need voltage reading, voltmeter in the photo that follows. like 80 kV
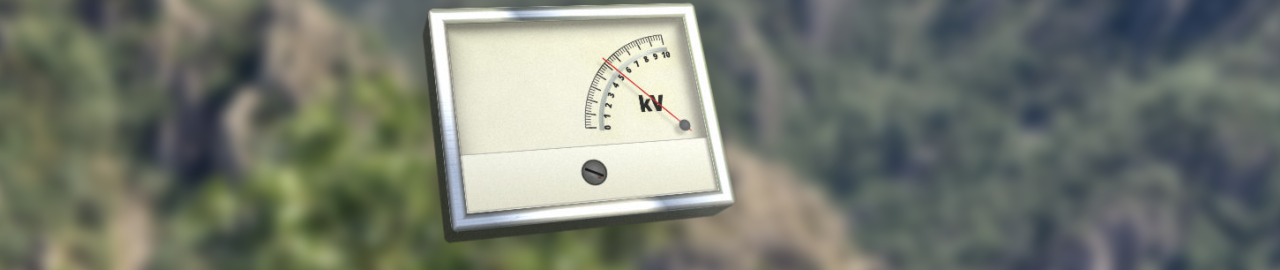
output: 5 kV
